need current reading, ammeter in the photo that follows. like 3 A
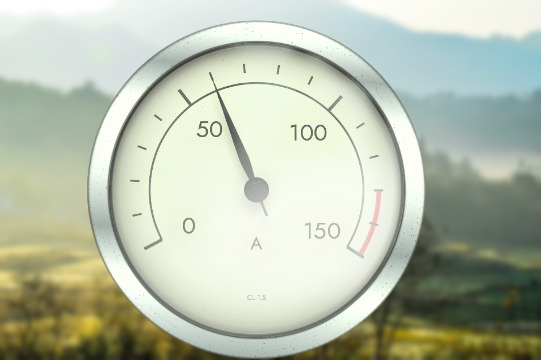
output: 60 A
